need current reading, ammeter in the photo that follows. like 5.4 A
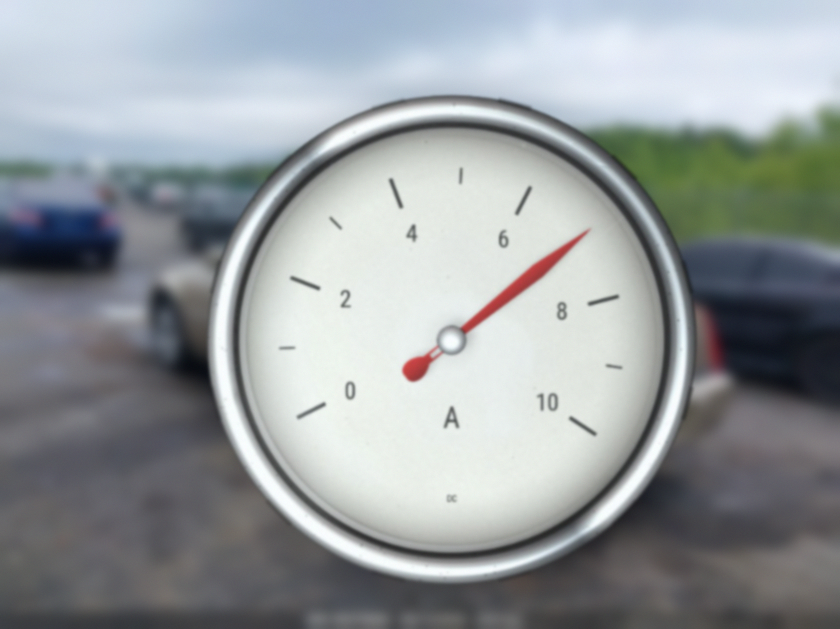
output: 7 A
